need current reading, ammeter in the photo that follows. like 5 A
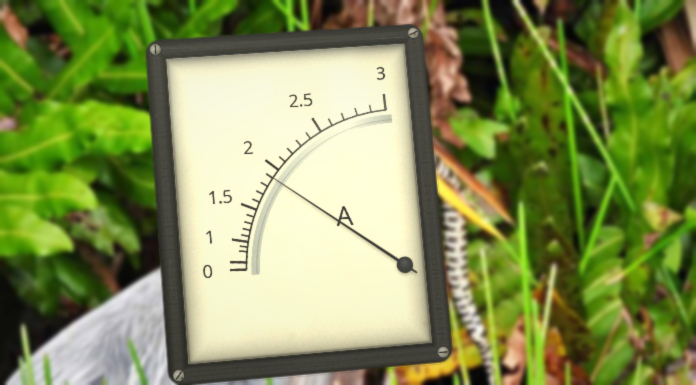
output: 1.9 A
